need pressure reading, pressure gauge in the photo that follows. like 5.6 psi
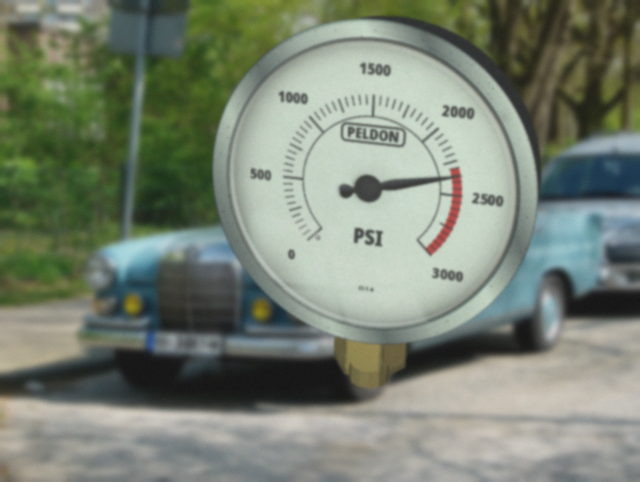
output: 2350 psi
